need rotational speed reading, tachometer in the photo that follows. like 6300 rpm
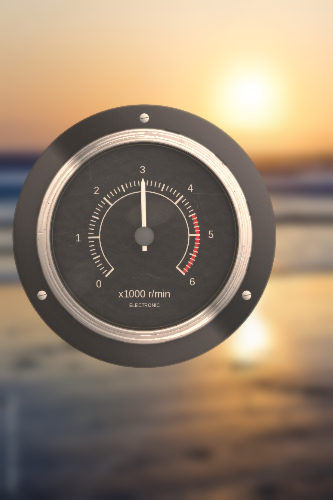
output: 3000 rpm
